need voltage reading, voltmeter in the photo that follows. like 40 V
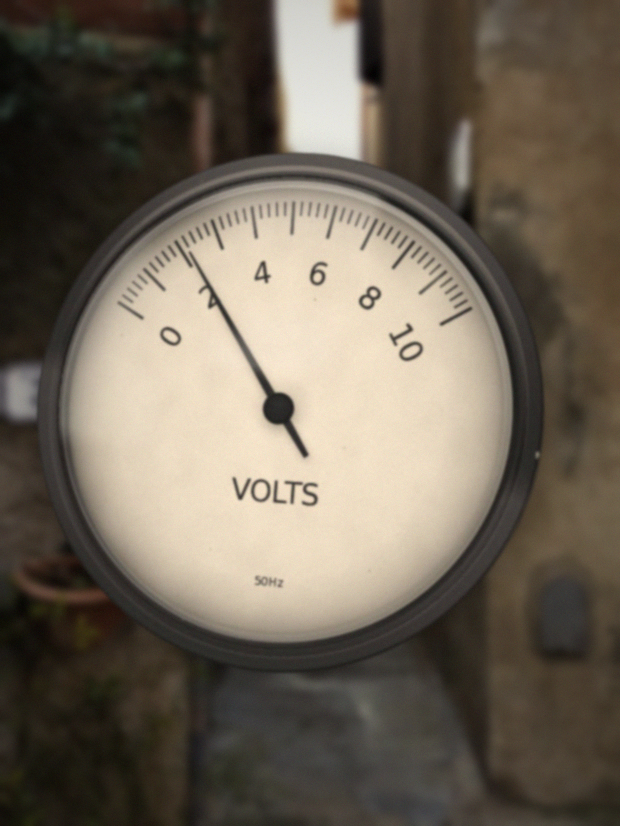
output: 2.2 V
